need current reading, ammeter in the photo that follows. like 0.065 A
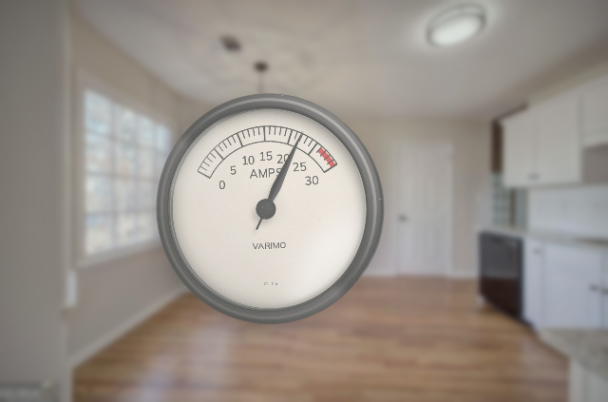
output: 22 A
